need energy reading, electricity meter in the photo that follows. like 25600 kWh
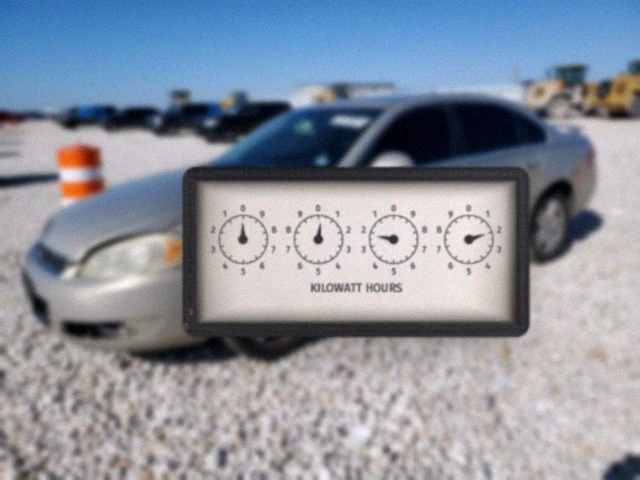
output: 22 kWh
